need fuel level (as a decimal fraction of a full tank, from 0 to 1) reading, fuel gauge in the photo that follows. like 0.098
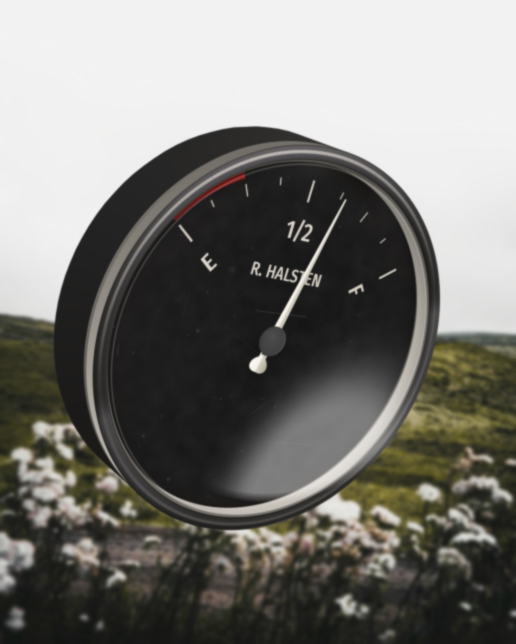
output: 0.625
